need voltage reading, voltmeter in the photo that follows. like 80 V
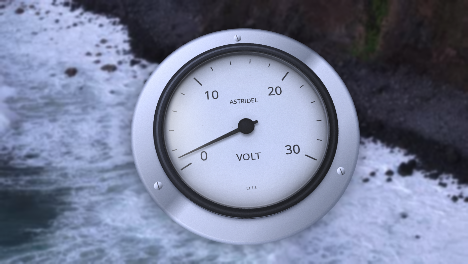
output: 1 V
